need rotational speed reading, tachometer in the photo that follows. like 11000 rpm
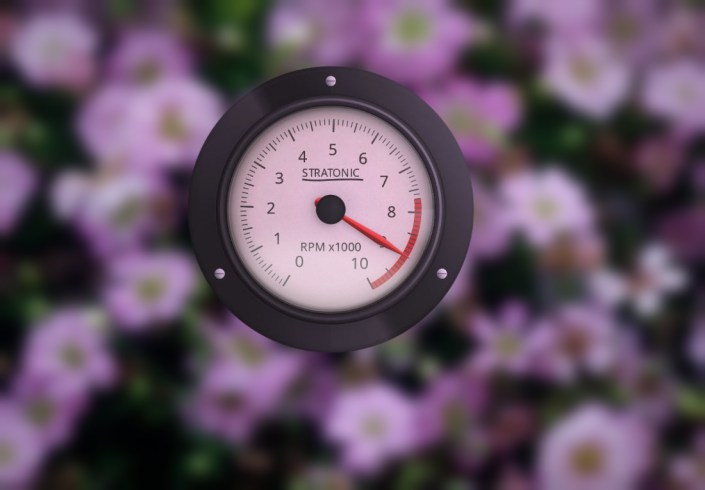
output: 9000 rpm
